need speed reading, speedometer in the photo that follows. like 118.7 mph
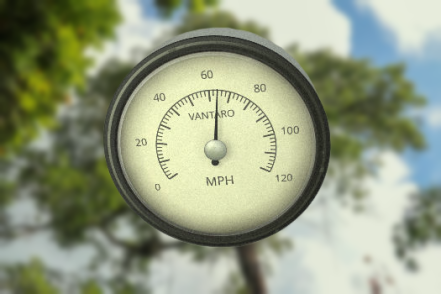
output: 64 mph
